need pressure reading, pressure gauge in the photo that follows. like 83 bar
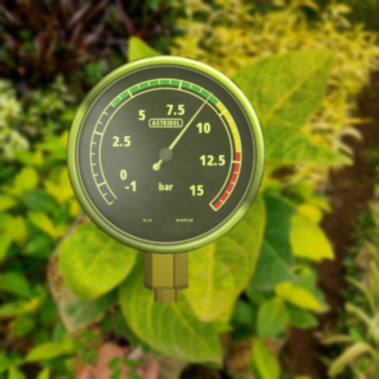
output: 9 bar
